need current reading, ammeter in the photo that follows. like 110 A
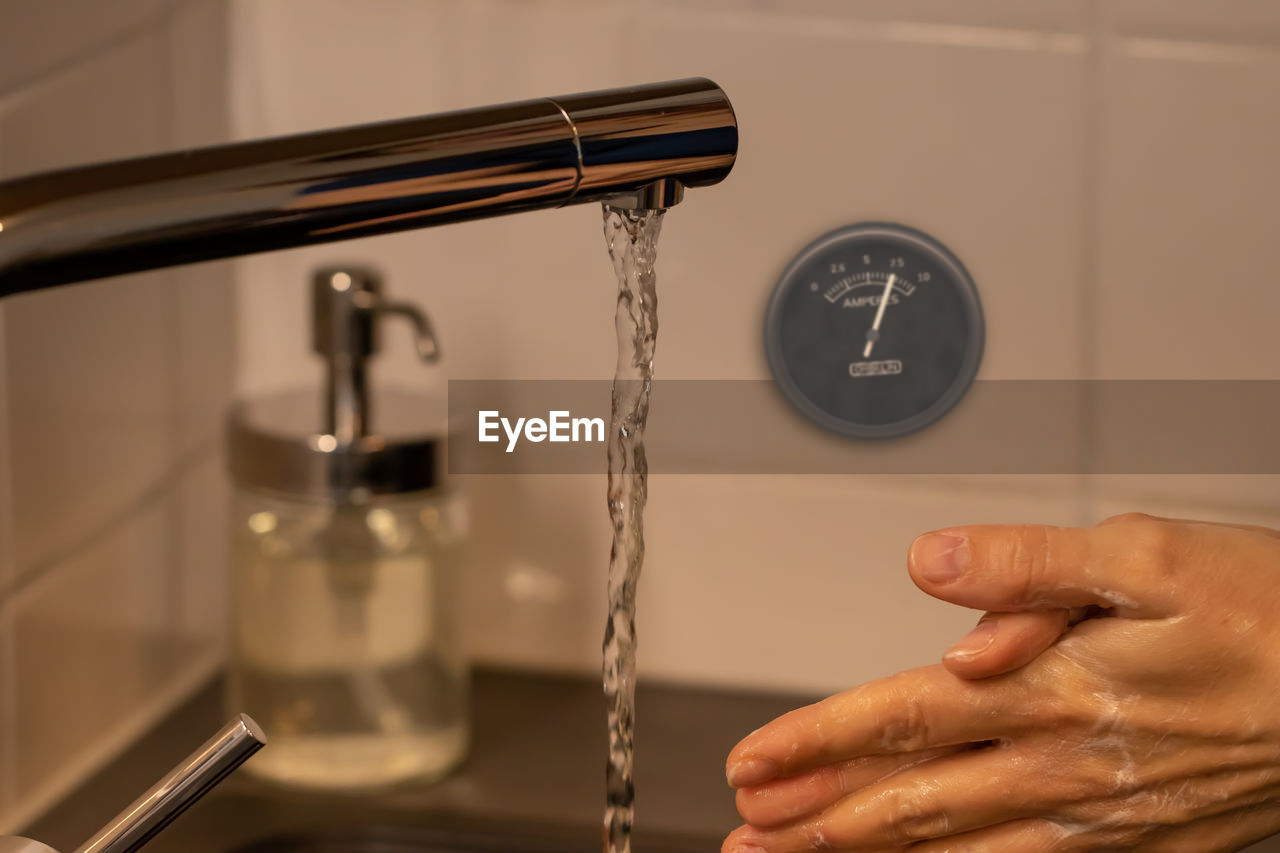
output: 7.5 A
